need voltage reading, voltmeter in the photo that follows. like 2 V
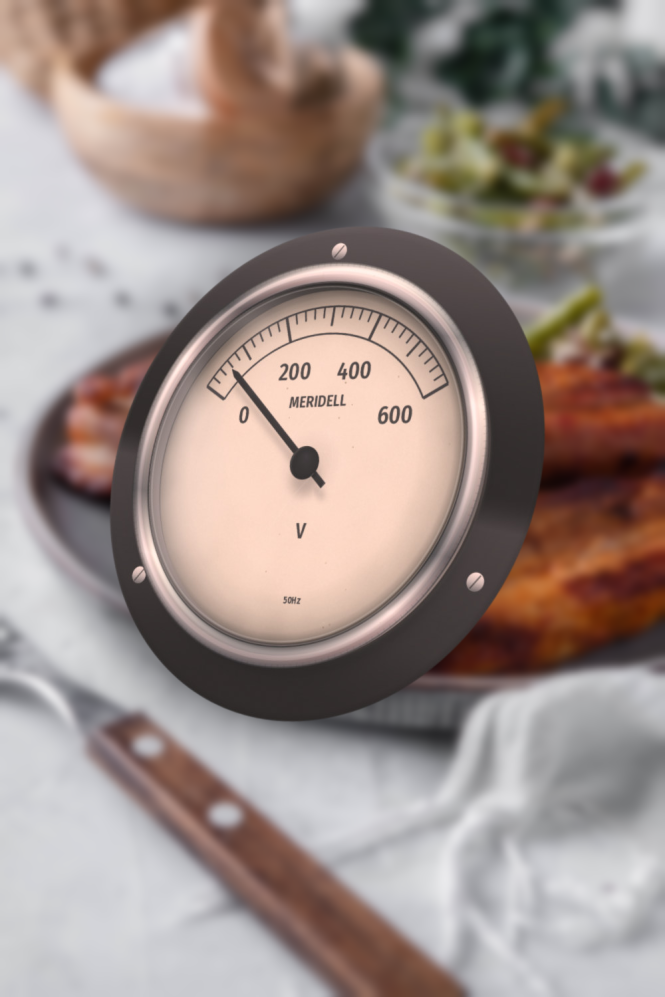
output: 60 V
